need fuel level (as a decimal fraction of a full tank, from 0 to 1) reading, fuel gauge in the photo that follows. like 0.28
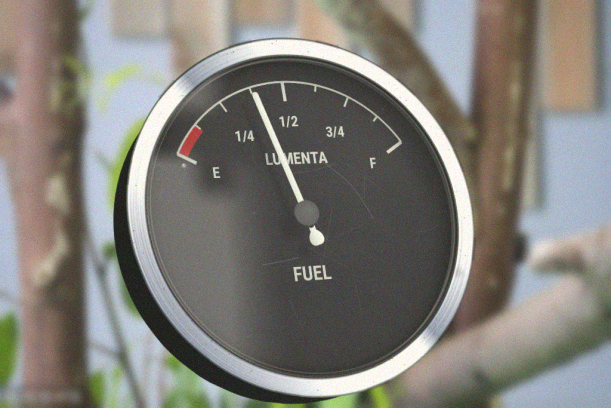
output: 0.375
